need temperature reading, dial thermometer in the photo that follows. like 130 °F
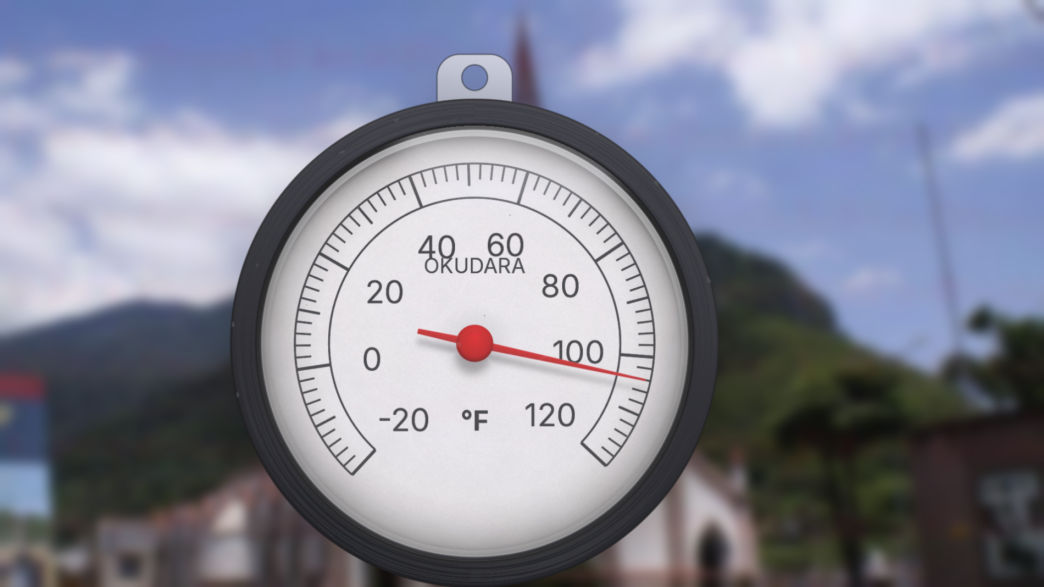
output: 104 °F
